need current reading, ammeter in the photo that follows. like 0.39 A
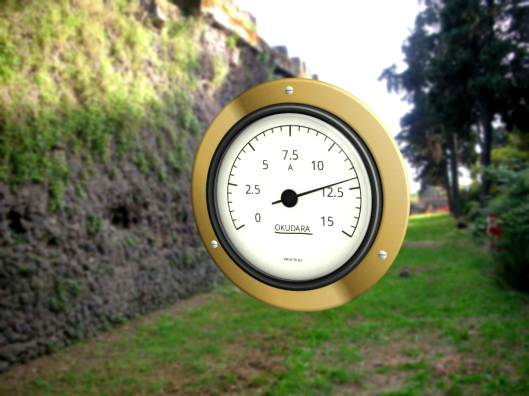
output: 12 A
